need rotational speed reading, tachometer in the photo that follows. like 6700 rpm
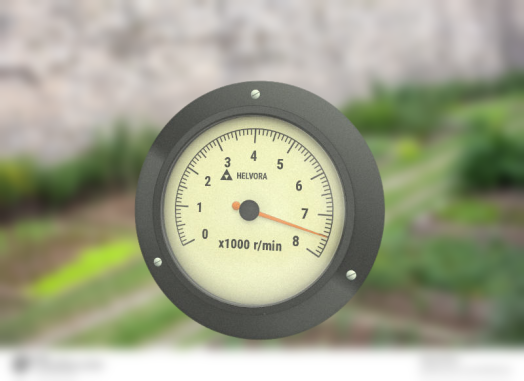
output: 7500 rpm
